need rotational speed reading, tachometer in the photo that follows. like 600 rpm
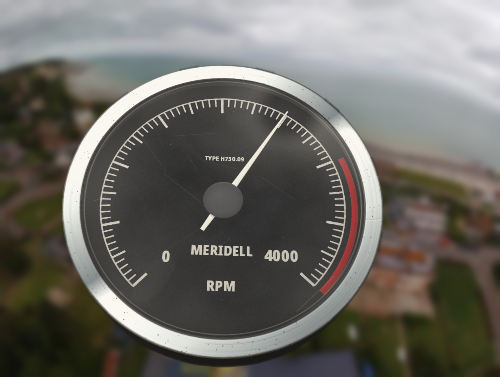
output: 2500 rpm
